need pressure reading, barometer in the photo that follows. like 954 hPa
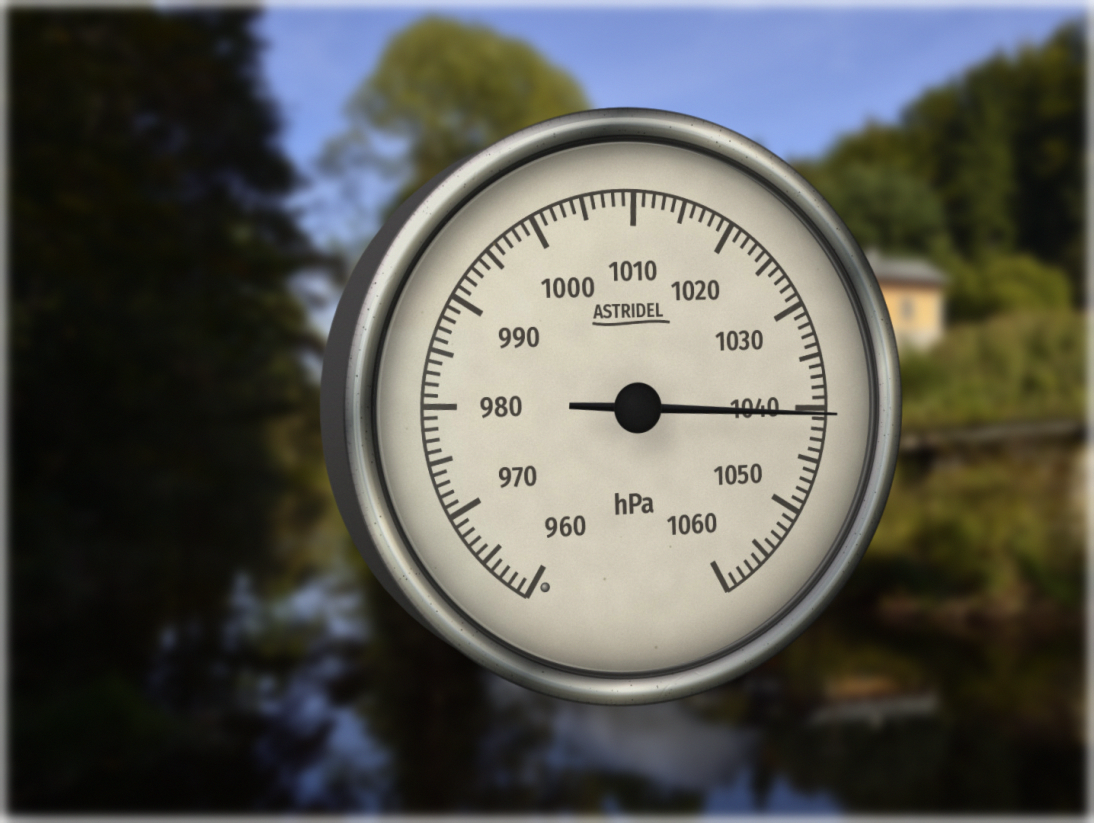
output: 1040.5 hPa
